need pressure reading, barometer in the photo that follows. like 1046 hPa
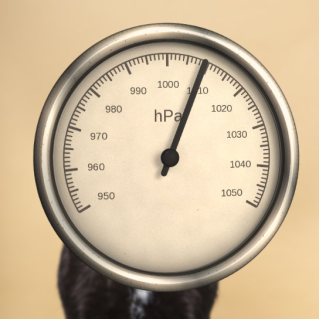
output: 1009 hPa
